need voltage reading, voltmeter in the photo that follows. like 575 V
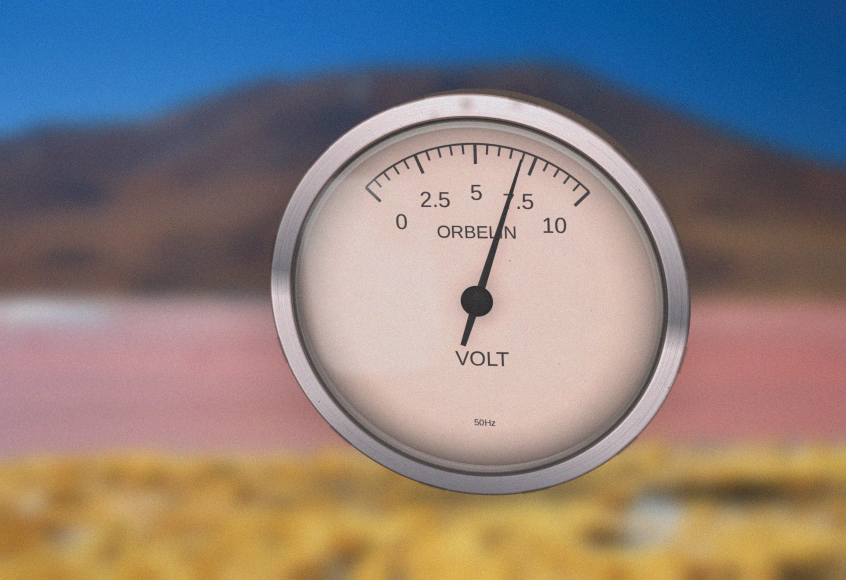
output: 7 V
